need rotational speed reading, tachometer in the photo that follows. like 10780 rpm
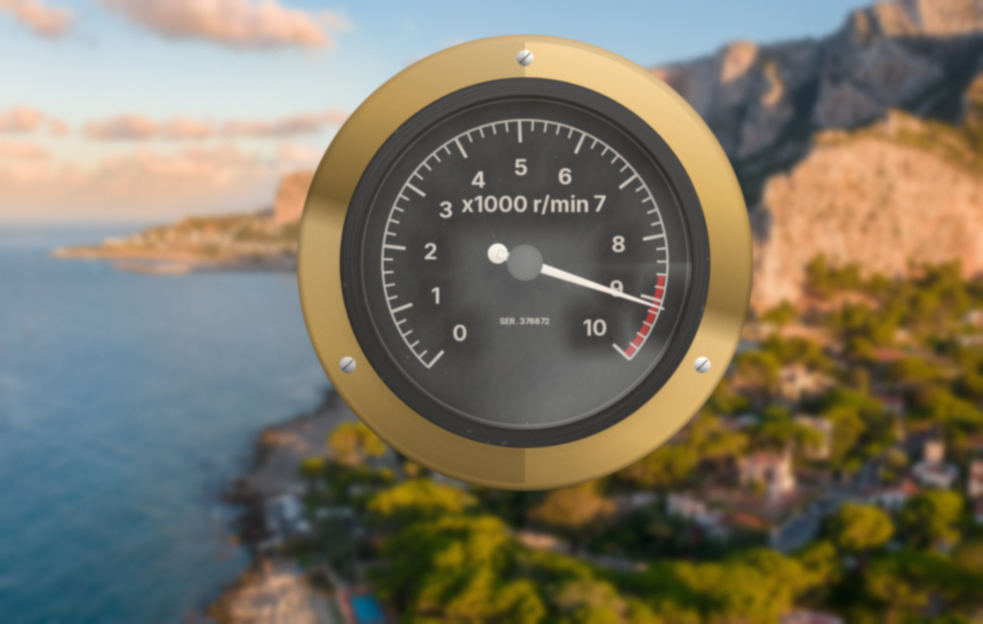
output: 9100 rpm
